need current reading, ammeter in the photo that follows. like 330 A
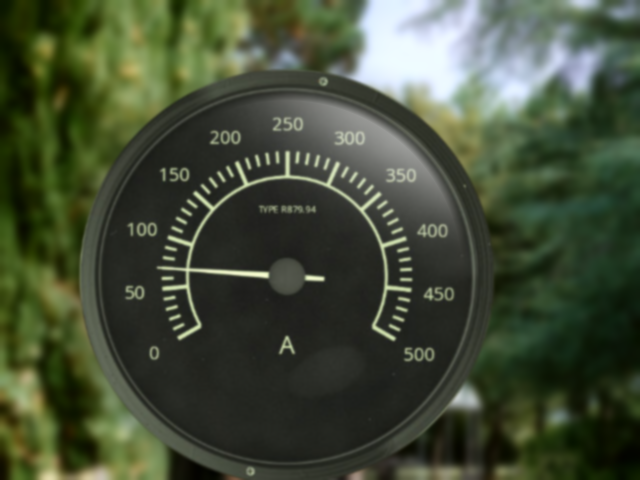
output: 70 A
